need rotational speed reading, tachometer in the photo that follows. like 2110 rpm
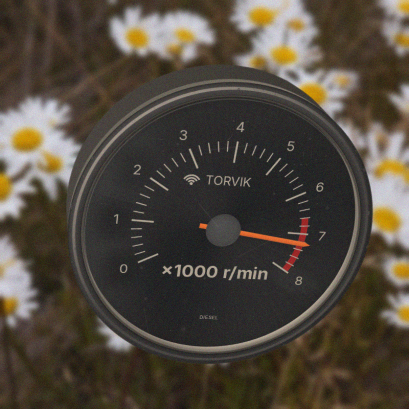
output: 7200 rpm
